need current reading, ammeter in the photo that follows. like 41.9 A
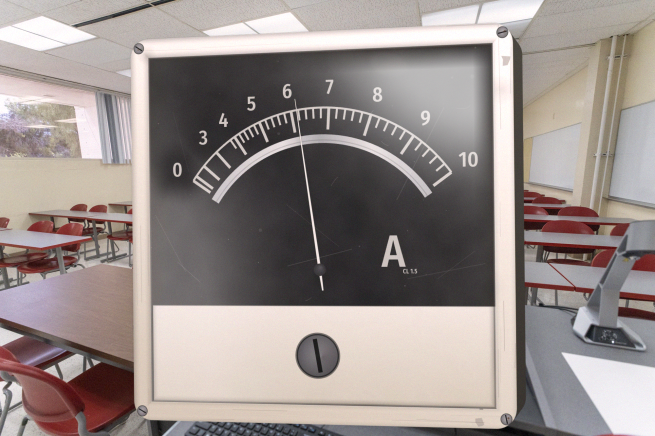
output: 6.2 A
